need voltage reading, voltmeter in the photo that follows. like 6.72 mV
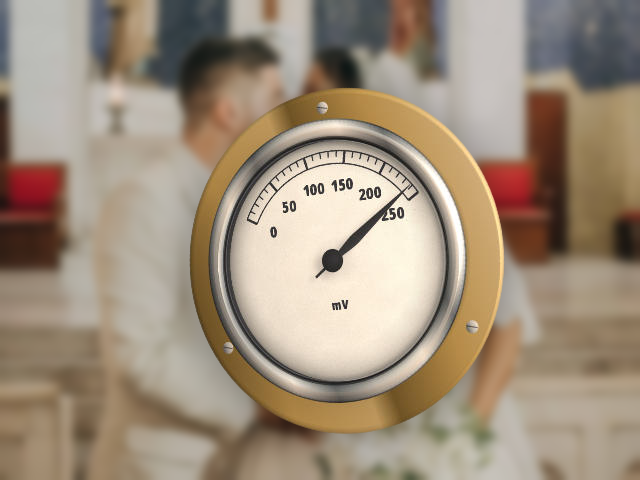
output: 240 mV
